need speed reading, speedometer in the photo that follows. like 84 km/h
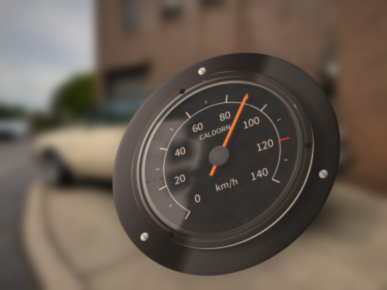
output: 90 km/h
